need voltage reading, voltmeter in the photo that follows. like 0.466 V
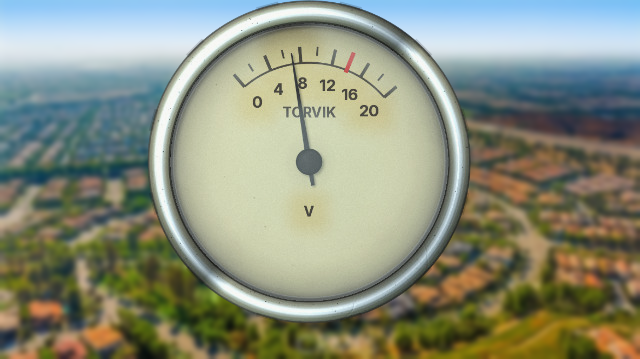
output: 7 V
